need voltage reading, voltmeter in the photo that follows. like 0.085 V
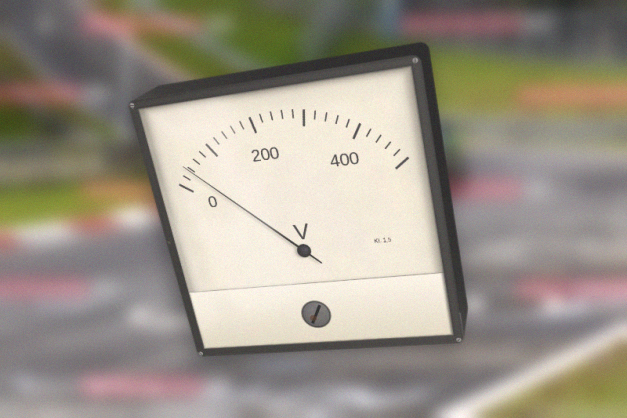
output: 40 V
